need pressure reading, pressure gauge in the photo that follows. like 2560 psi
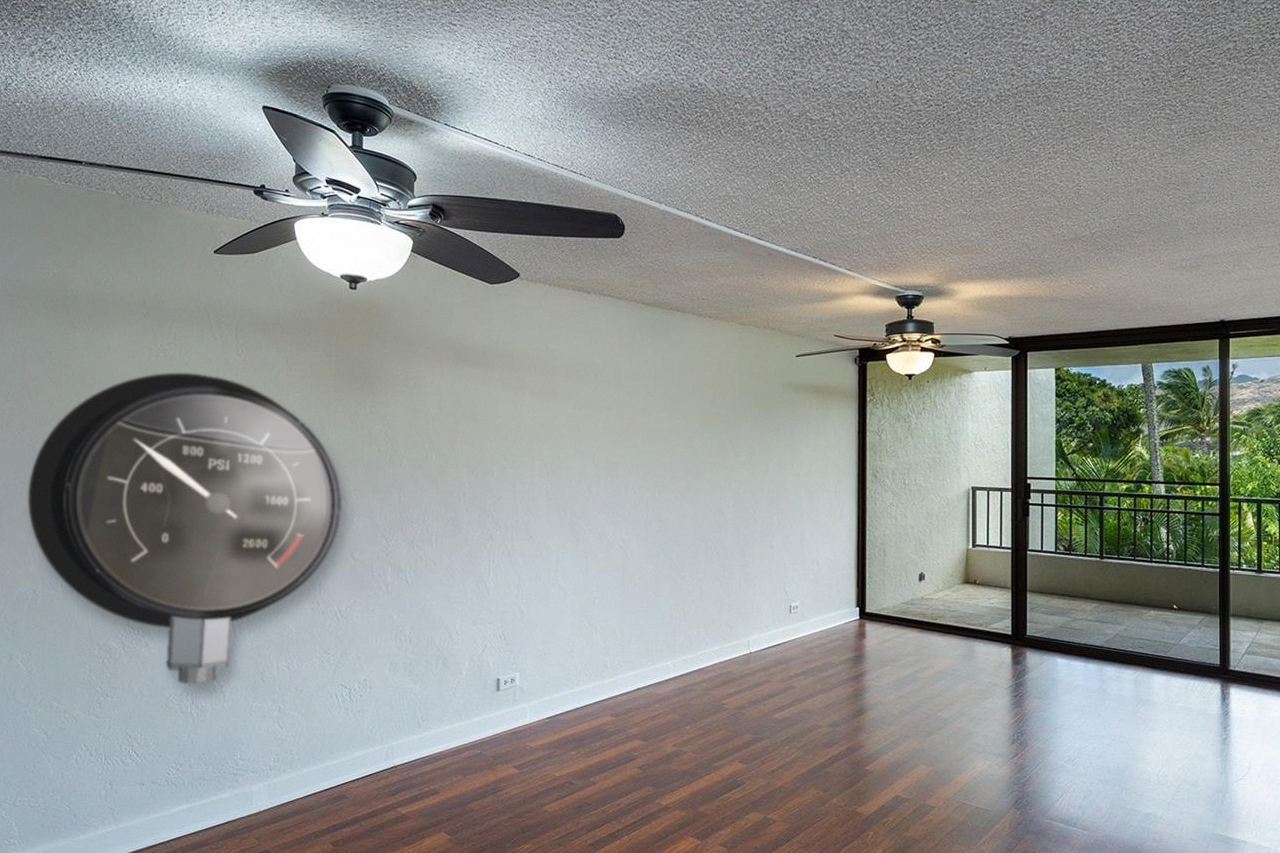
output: 600 psi
